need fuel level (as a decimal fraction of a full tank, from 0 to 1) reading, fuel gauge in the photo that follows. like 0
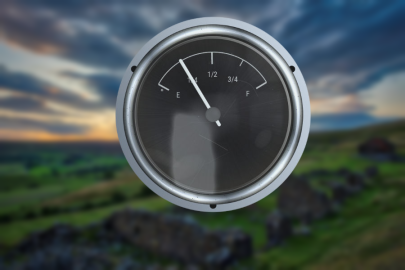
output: 0.25
